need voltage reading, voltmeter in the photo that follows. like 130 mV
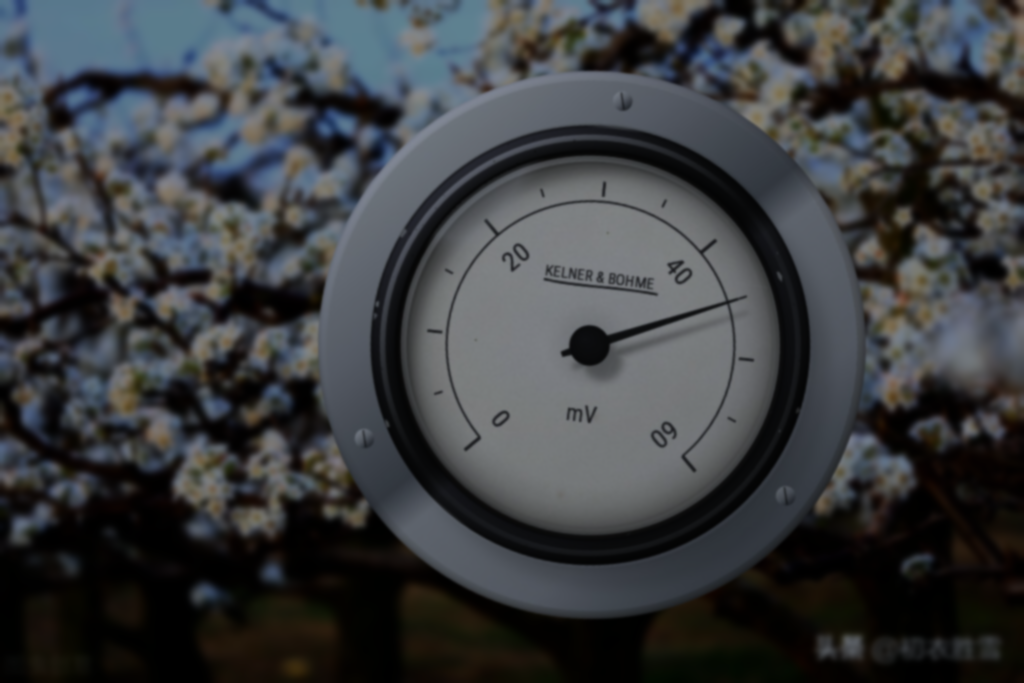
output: 45 mV
